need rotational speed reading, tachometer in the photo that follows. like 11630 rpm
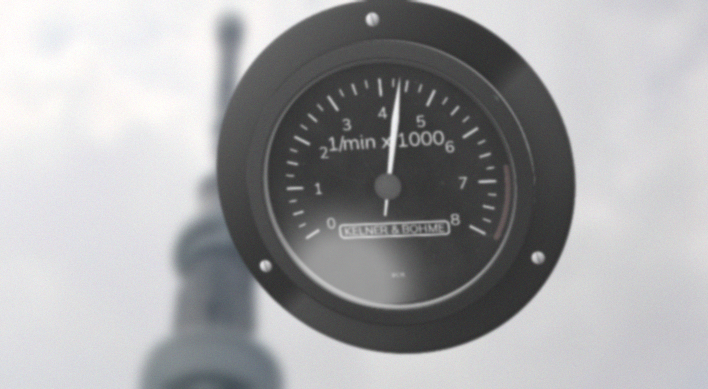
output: 4375 rpm
